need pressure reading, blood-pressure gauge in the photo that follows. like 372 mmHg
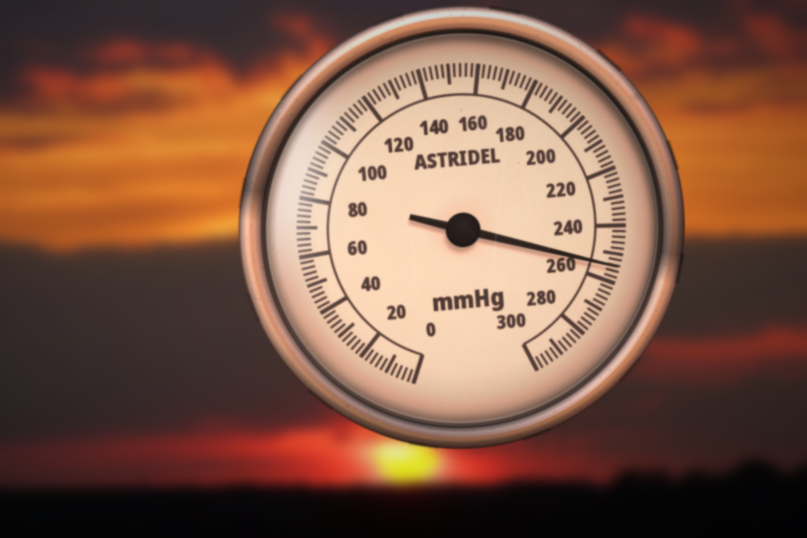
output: 254 mmHg
